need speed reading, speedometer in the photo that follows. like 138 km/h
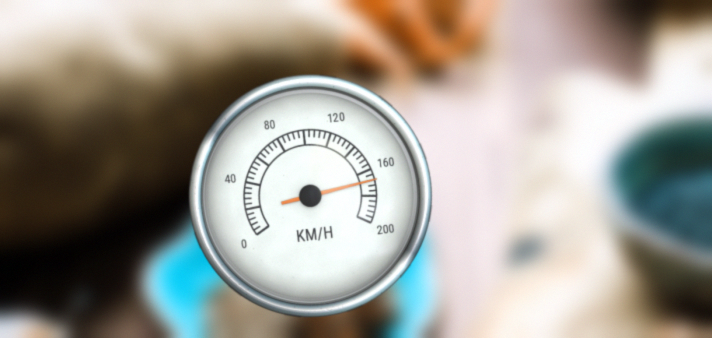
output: 168 km/h
